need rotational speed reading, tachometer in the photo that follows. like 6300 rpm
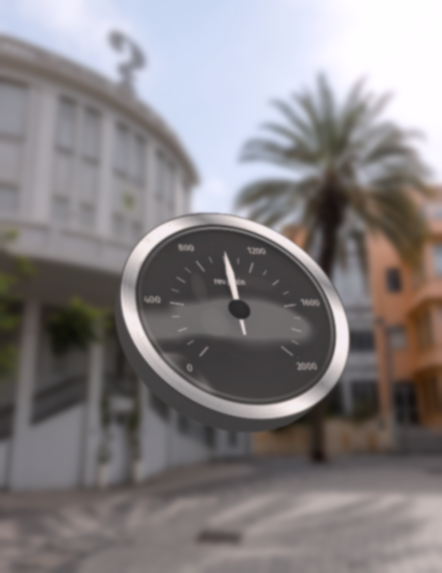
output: 1000 rpm
